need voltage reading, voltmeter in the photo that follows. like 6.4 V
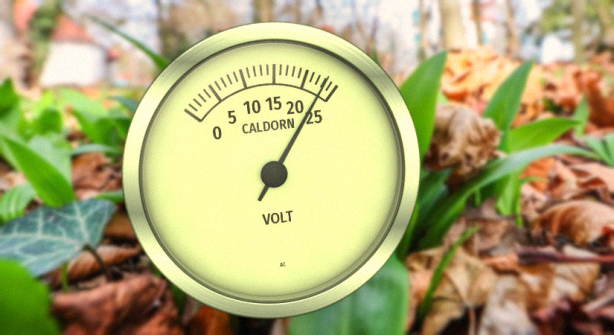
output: 23 V
